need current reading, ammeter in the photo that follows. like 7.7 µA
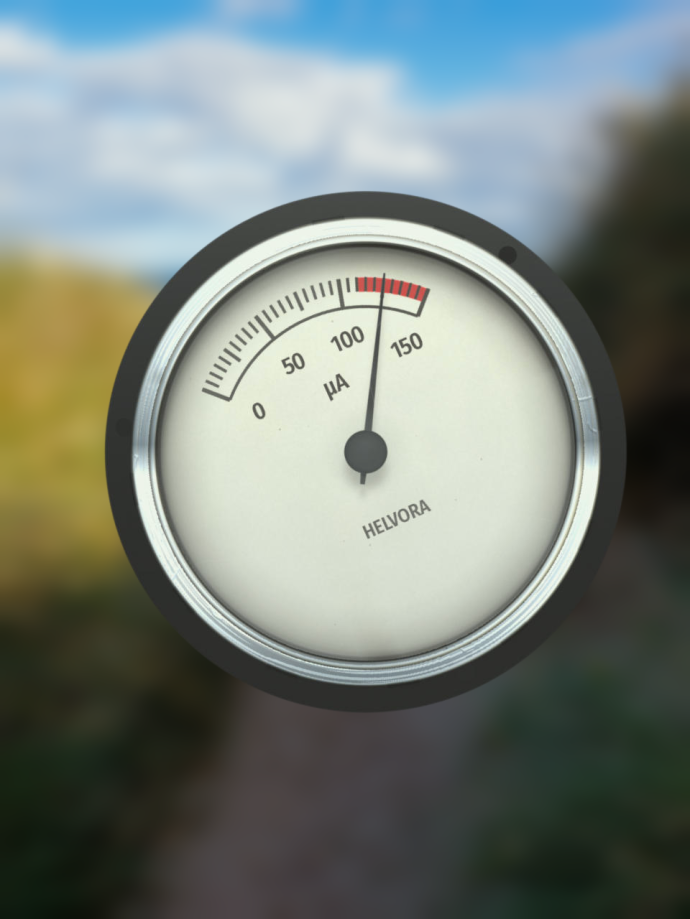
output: 125 µA
